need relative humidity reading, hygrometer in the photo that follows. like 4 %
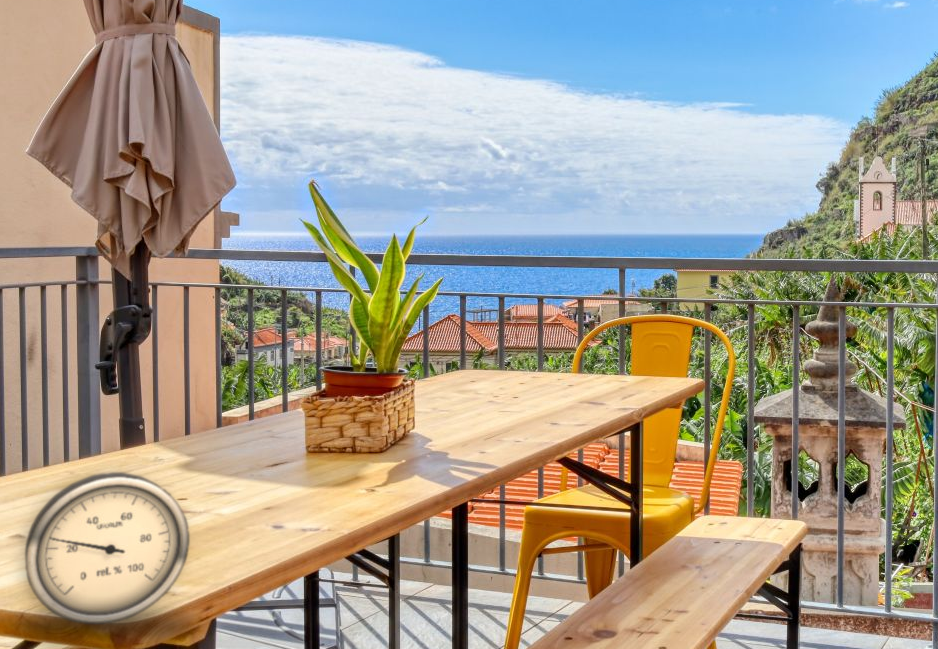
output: 24 %
